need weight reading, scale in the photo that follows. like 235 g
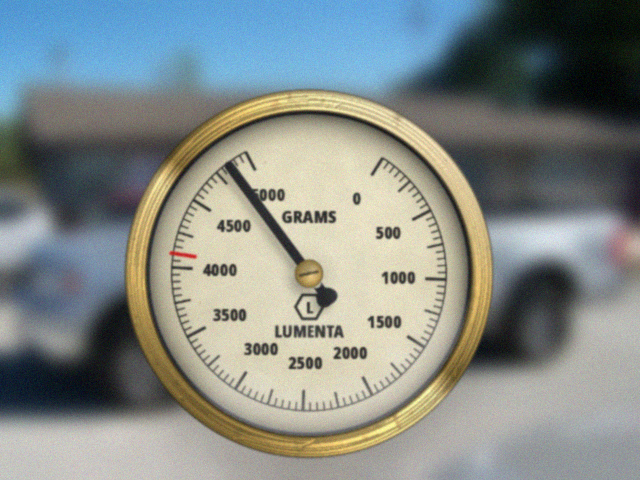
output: 4850 g
